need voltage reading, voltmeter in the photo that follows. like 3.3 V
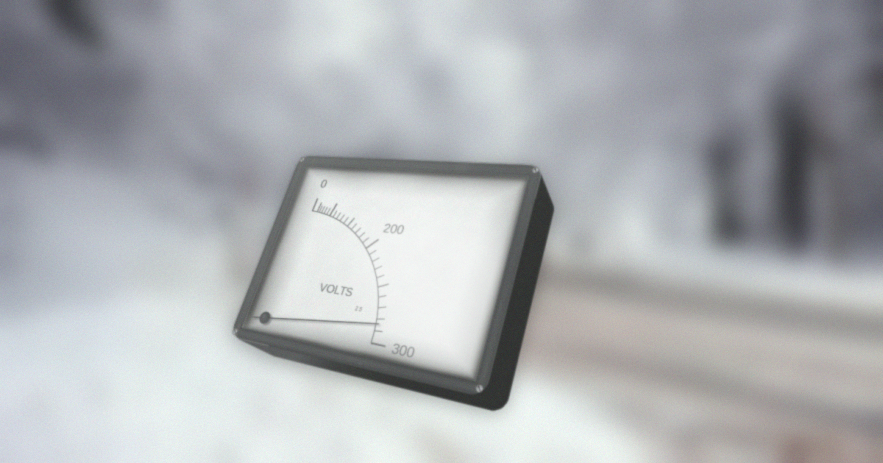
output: 285 V
